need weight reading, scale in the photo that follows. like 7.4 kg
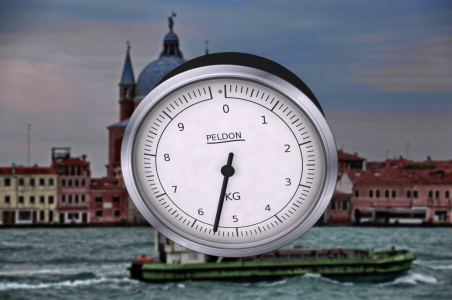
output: 5.5 kg
